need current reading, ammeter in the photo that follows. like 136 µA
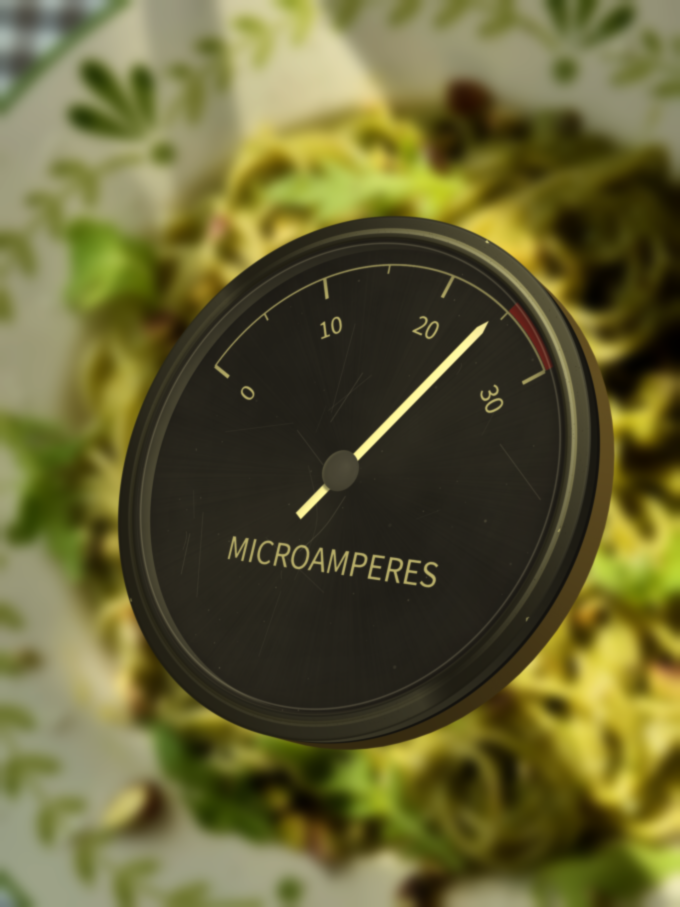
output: 25 µA
